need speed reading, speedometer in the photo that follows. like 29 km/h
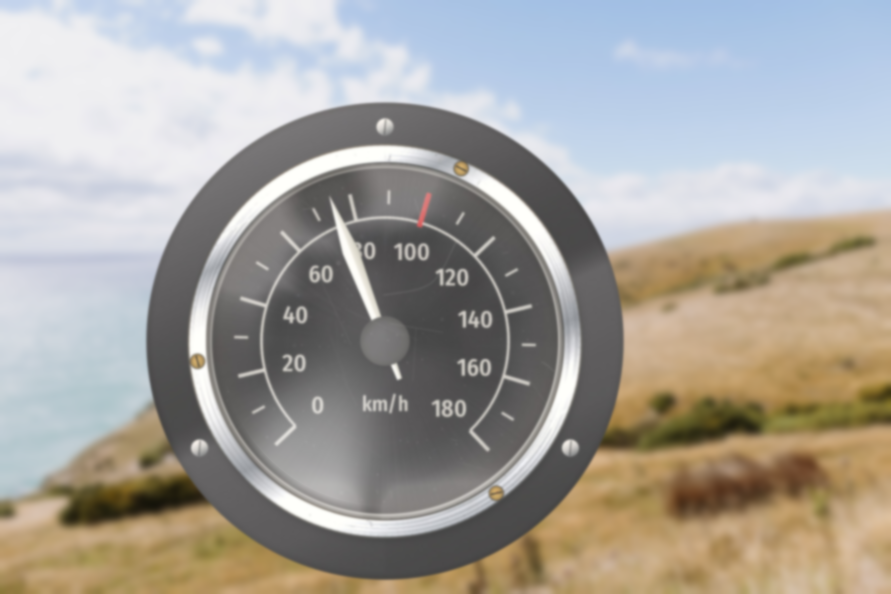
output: 75 km/h
